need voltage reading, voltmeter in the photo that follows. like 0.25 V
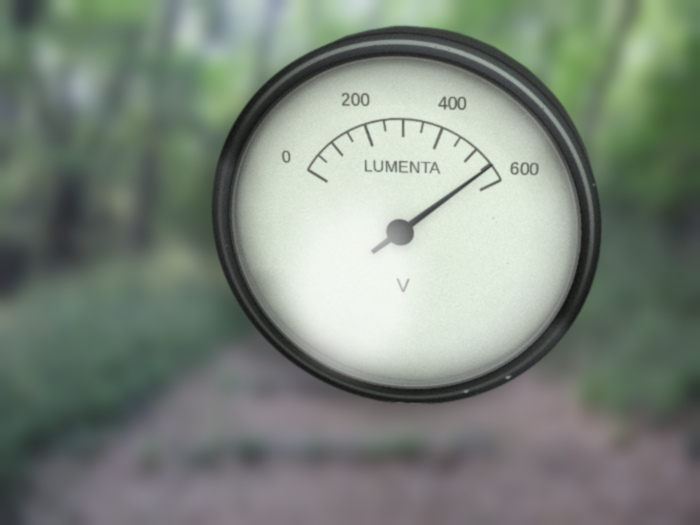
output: 550 V
